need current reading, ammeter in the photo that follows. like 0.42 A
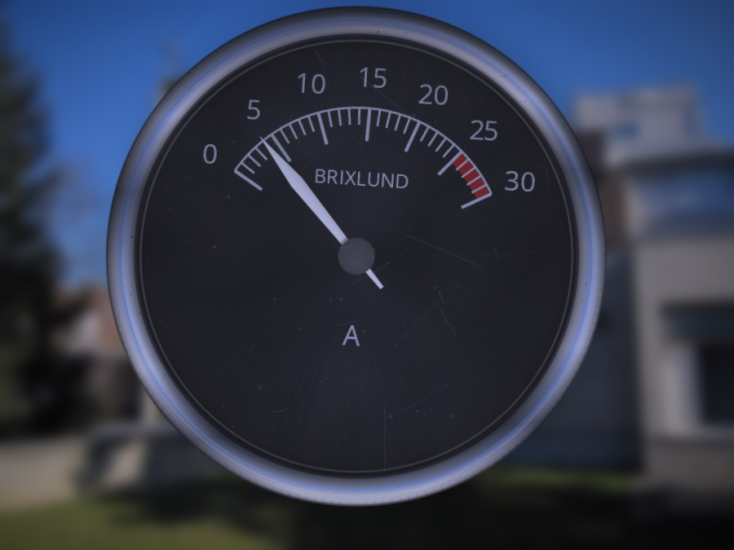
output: 4 A
